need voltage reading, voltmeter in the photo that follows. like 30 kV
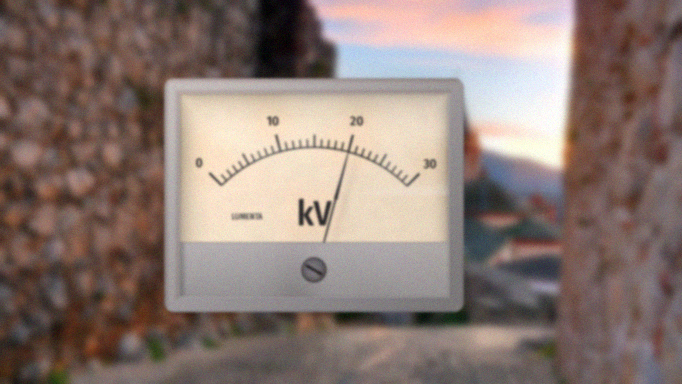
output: 20 kV
